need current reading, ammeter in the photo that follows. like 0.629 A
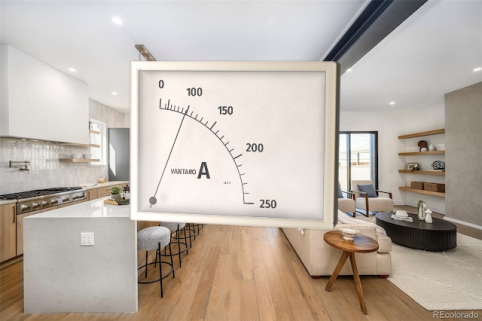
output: 100 A
